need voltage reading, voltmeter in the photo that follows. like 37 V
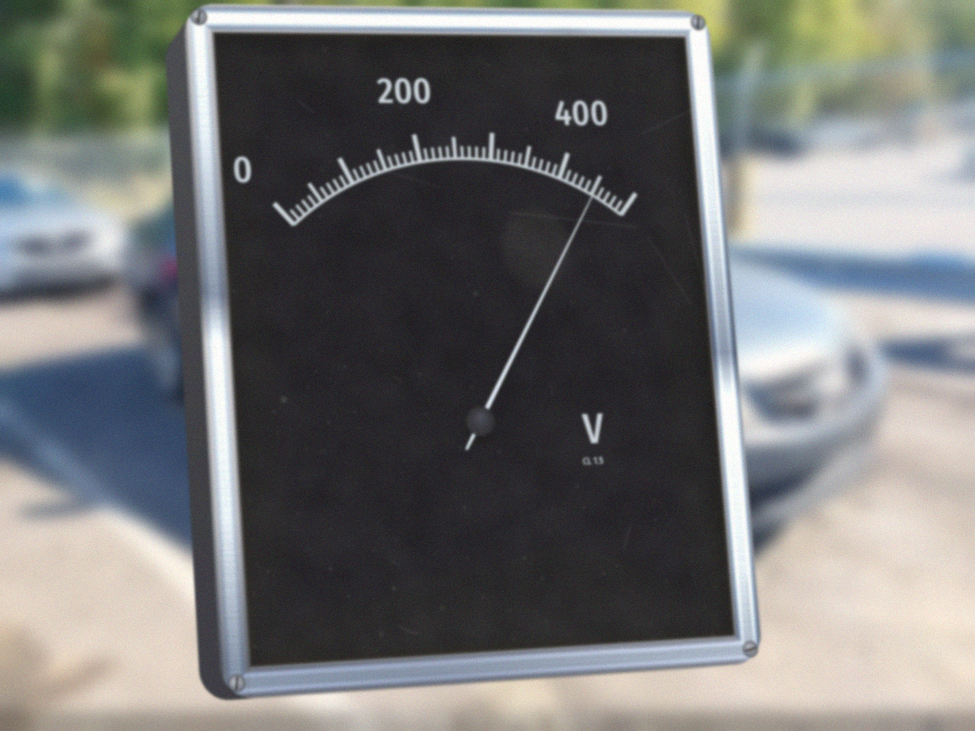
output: 450 V
